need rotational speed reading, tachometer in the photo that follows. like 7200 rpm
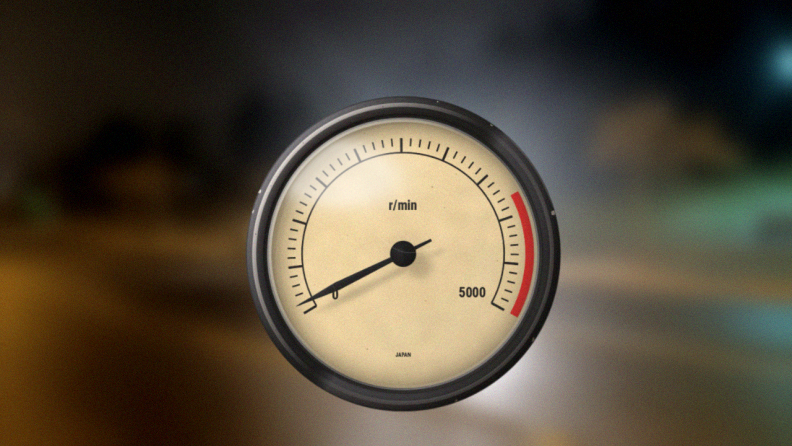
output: 100 rpm
